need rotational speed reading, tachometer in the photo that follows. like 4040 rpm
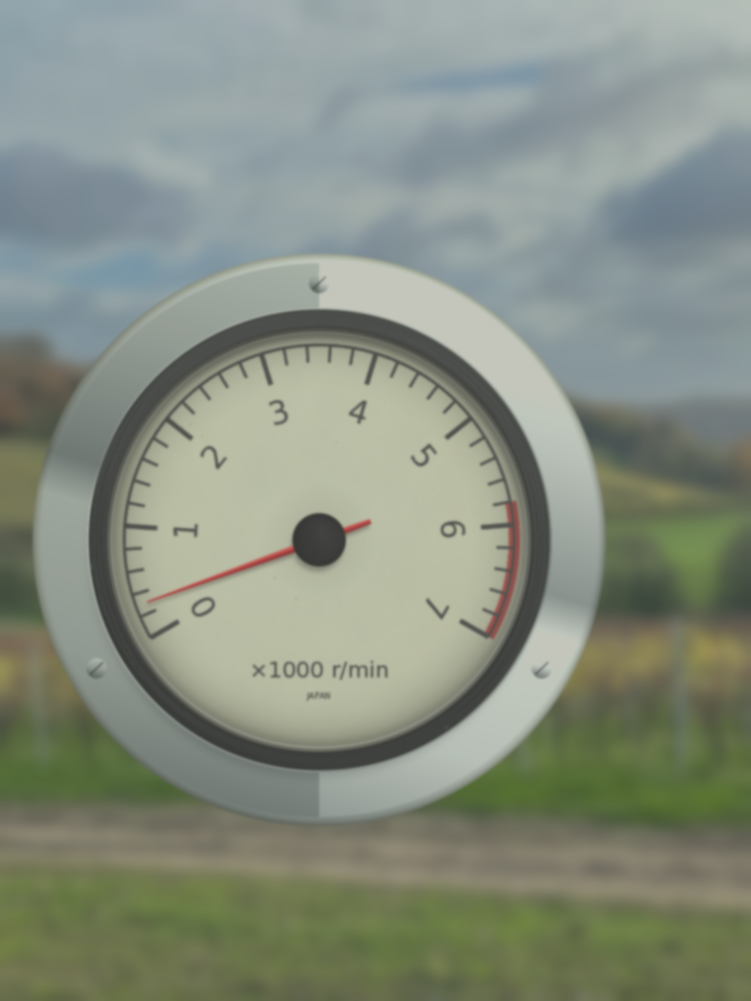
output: 300 rpm
